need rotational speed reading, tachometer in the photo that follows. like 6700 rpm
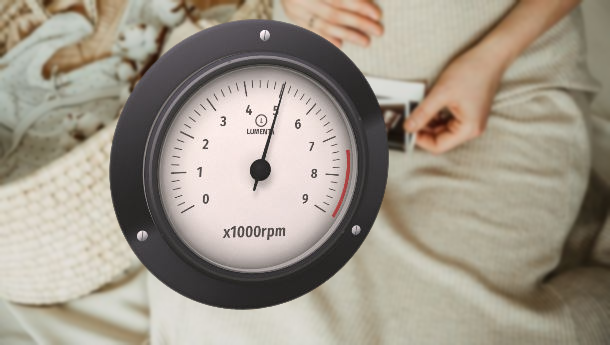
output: 5000 rpm
